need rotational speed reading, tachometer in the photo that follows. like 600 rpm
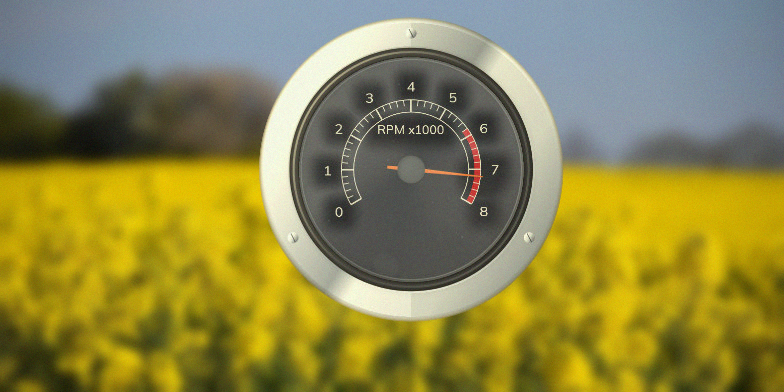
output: 7200 rpm
